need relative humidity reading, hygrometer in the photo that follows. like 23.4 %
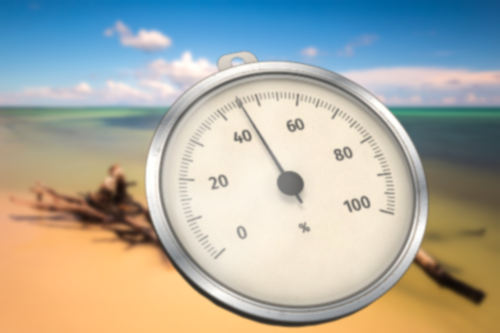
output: 45 %
